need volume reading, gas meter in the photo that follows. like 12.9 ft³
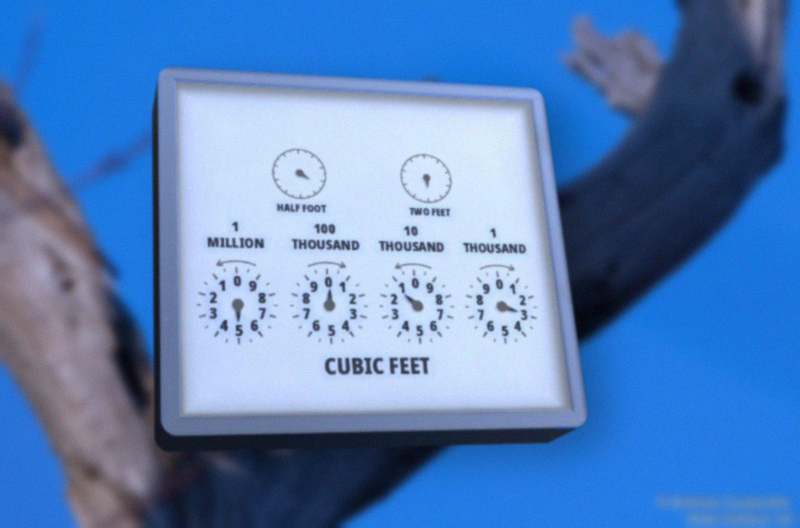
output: 501300 ft³
